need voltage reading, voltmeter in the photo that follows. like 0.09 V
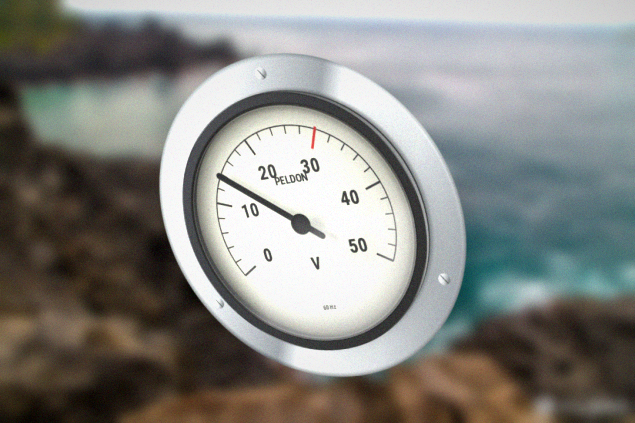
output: 14 V
